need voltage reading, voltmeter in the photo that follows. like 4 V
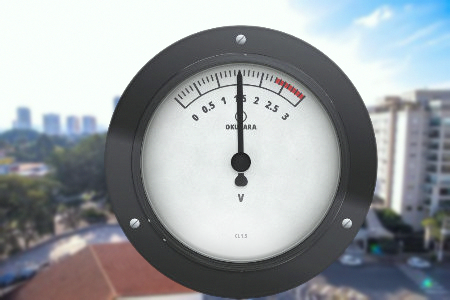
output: 1.5 V
